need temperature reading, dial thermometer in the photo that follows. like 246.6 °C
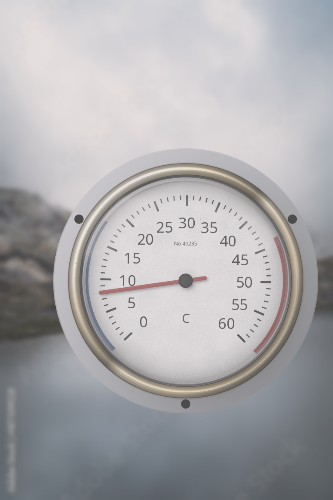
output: 8 °C
